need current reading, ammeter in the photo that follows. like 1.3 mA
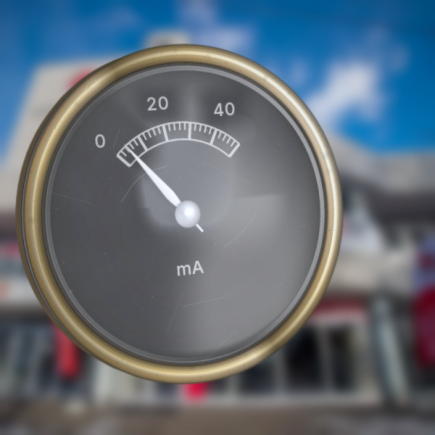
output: 4 mA
